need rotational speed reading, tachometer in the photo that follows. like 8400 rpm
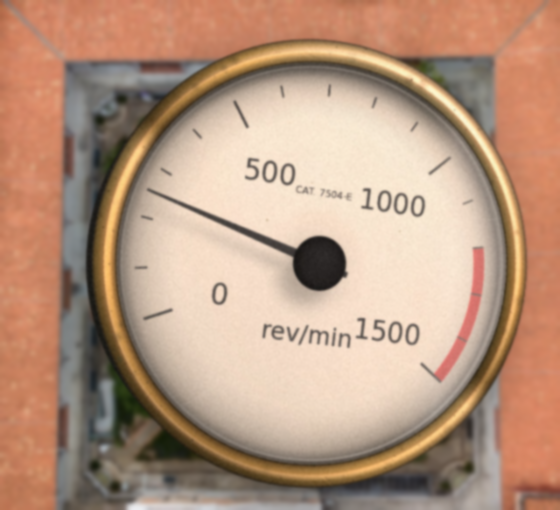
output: 250 rpm
